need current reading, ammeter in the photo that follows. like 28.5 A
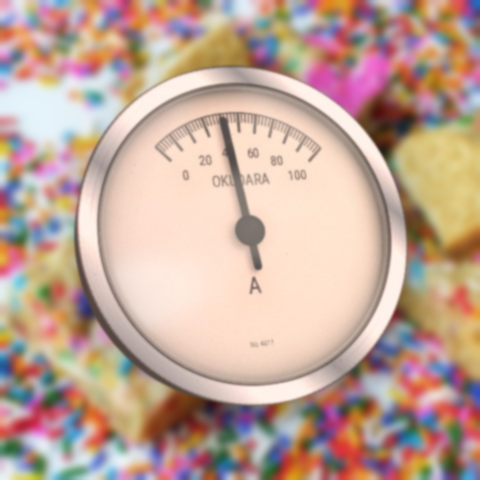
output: 40 A
